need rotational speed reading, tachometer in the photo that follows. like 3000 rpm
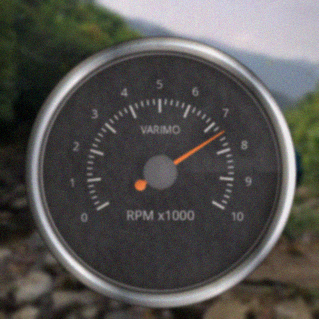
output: 7400 rpm
